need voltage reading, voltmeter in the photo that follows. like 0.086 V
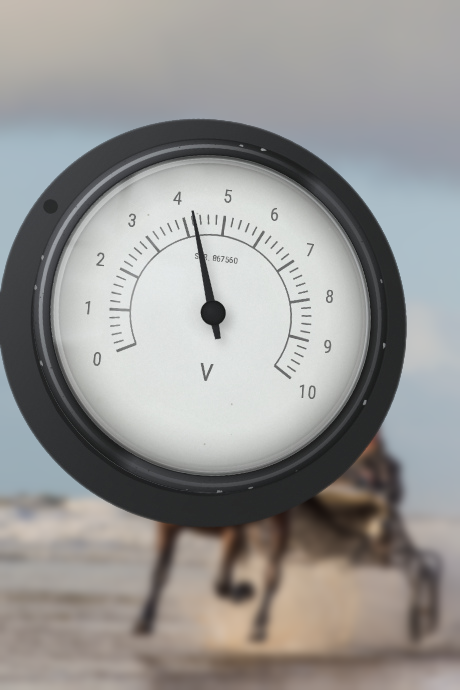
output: 4.2 V
